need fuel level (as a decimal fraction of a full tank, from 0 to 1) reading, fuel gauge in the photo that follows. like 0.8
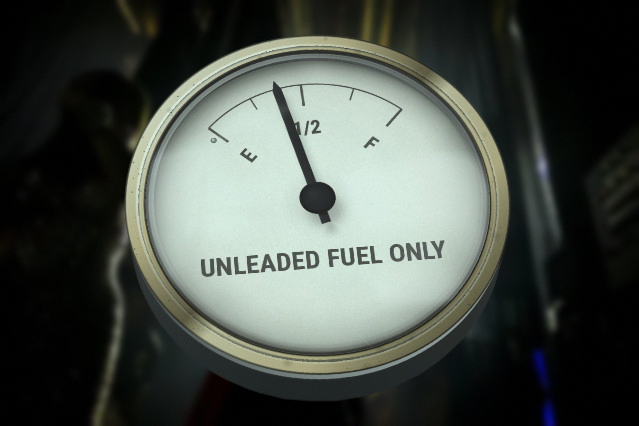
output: 0.375
